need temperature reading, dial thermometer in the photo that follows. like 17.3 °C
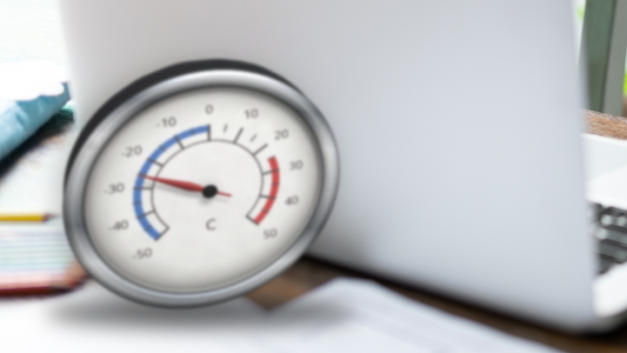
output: -25 °C
